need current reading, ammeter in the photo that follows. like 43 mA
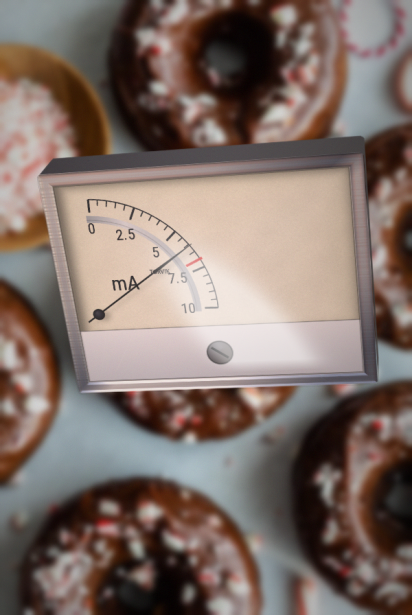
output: 6 mA
